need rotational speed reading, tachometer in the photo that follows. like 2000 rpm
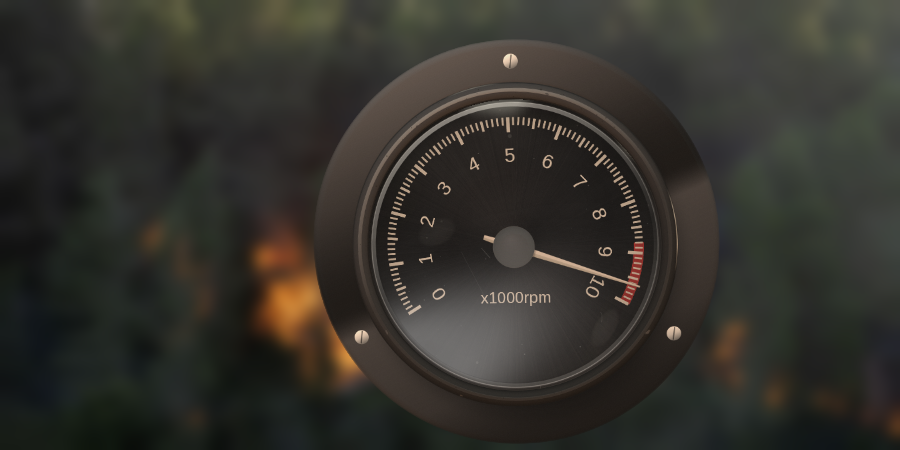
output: 9600 rpm
